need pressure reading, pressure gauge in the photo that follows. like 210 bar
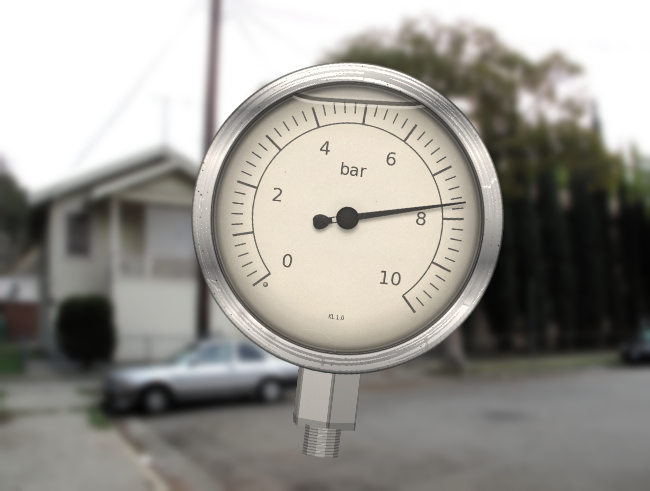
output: 7.7 bar
